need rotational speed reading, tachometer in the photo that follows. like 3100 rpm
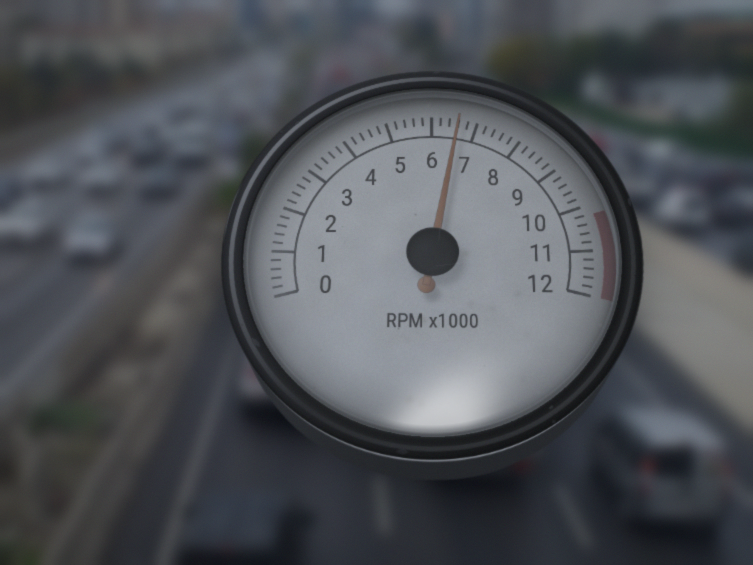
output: 6600 rpm
